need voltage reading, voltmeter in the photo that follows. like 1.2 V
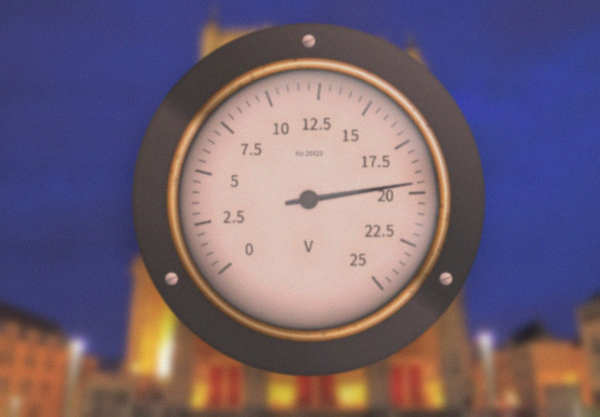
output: 19.5 V
